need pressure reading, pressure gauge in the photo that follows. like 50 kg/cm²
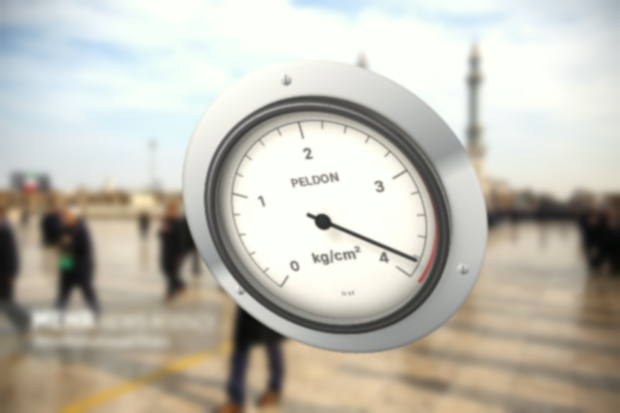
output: 3.8 kg/cm²
